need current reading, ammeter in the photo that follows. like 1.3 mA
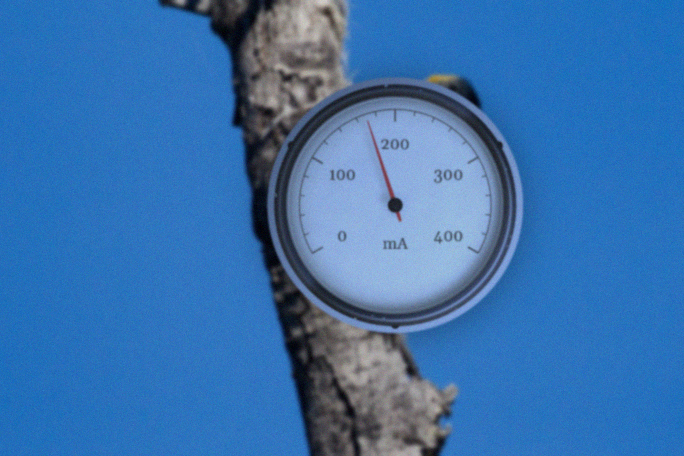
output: 170 mA
